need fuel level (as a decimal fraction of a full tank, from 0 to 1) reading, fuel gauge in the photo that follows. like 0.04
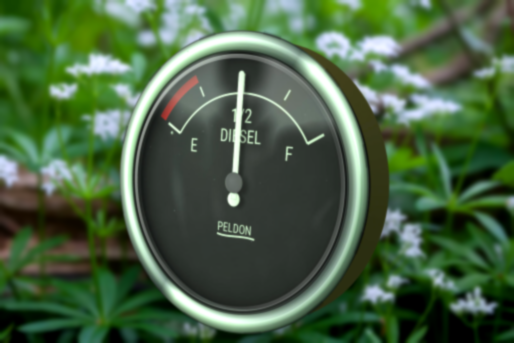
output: 0.5
